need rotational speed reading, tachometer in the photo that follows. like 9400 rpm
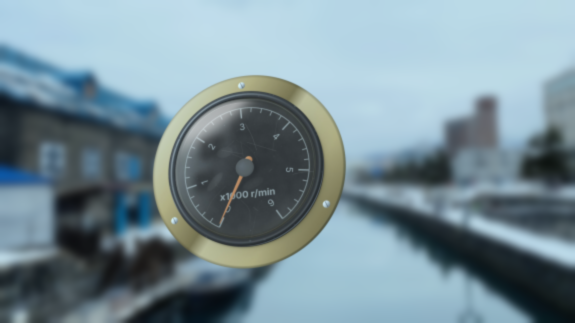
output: 0 rpm
